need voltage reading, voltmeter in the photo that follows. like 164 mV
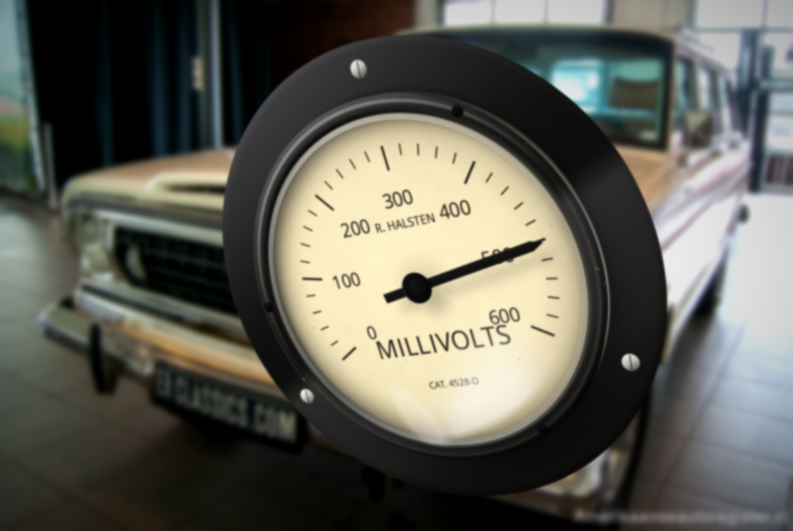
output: 500 mV
